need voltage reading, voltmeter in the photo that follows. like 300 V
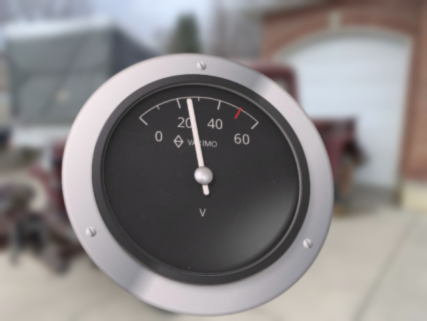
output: 25 V
